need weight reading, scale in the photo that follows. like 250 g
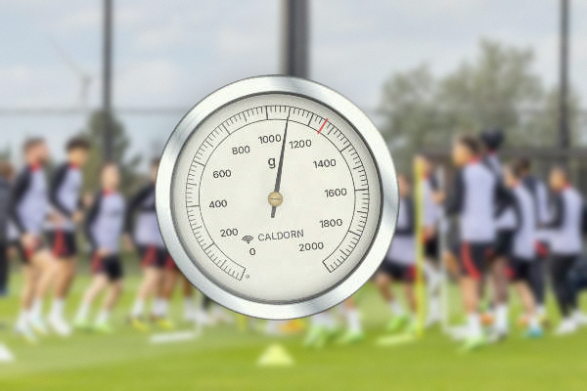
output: 1100 g
